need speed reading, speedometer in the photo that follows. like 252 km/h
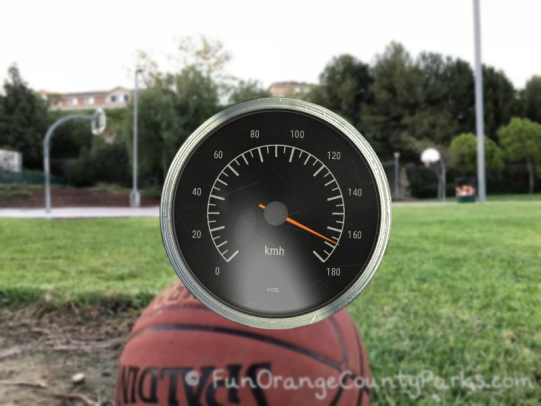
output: 167.5 km/h
